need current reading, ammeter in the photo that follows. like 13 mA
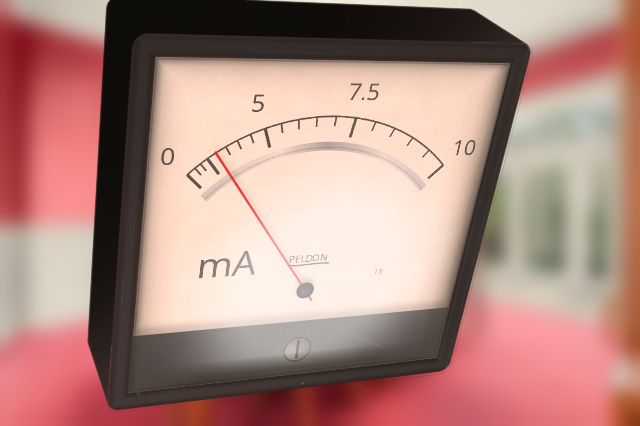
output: 3 mA
